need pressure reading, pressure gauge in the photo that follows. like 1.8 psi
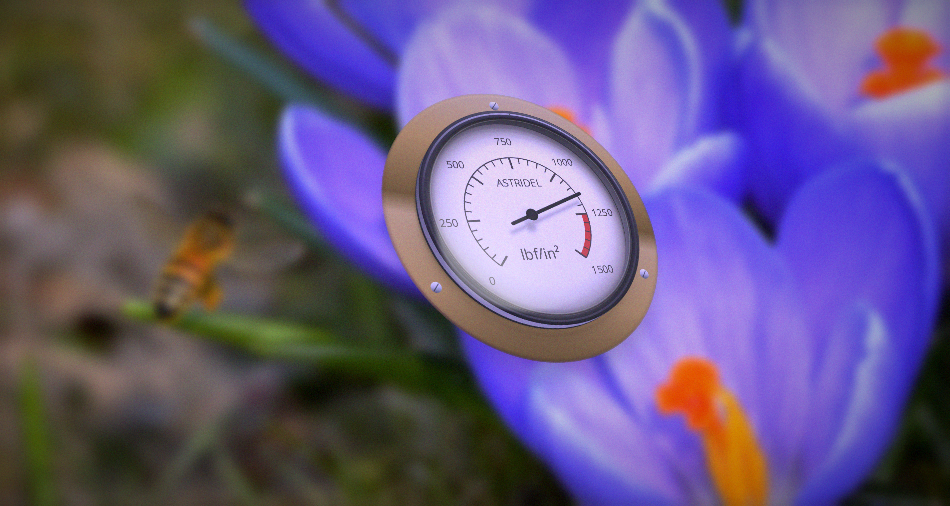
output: 1150 psi
